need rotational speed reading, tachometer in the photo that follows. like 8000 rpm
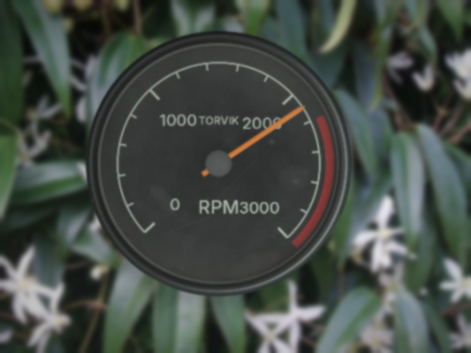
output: 2100 rpm
